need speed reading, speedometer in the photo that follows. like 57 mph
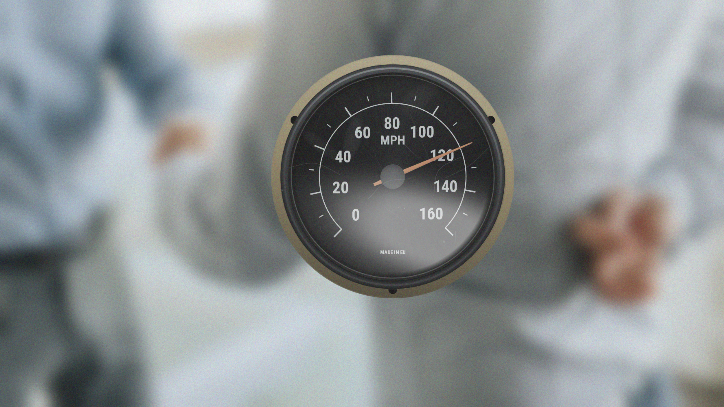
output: 120 mph
